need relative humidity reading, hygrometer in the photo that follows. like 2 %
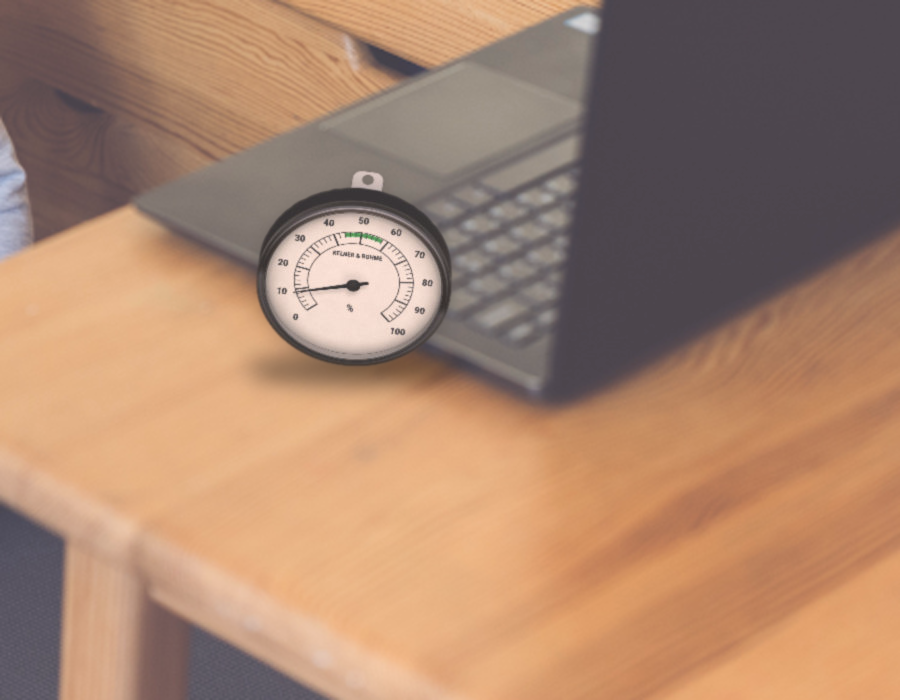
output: 10 %
